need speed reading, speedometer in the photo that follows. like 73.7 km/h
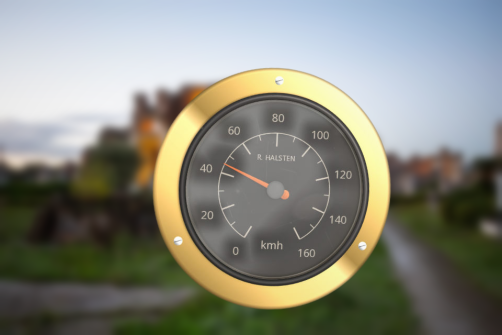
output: 45 km/h
